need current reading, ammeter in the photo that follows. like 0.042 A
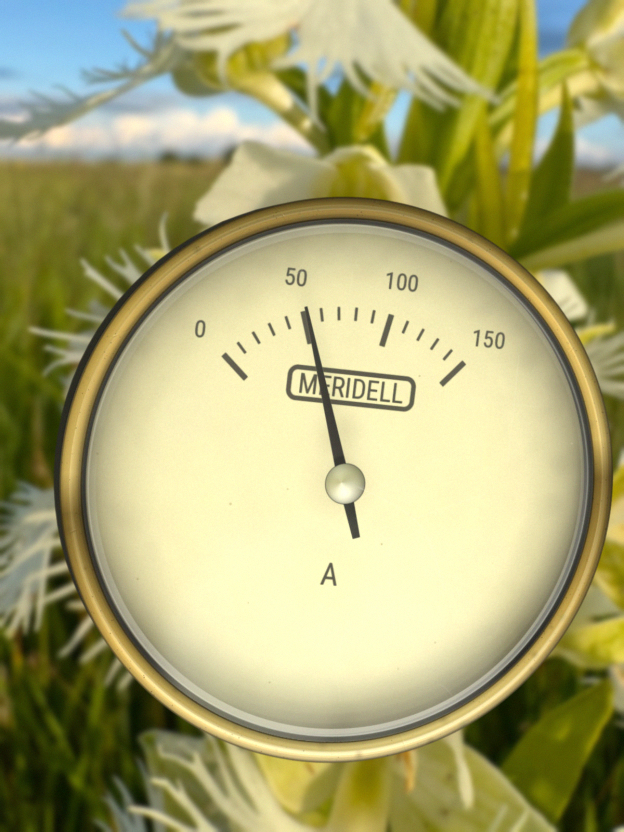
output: 50 A
